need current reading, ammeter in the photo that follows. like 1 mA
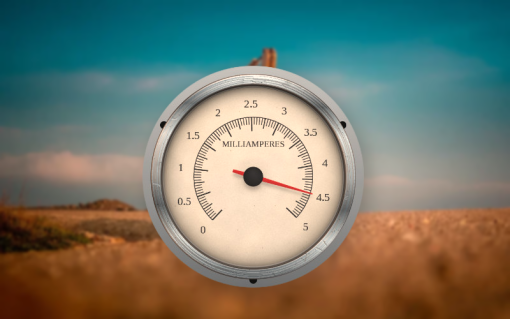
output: 4.5 mA
